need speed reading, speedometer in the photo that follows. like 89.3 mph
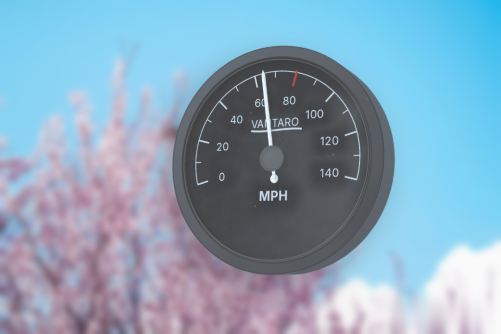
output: 65 mph
